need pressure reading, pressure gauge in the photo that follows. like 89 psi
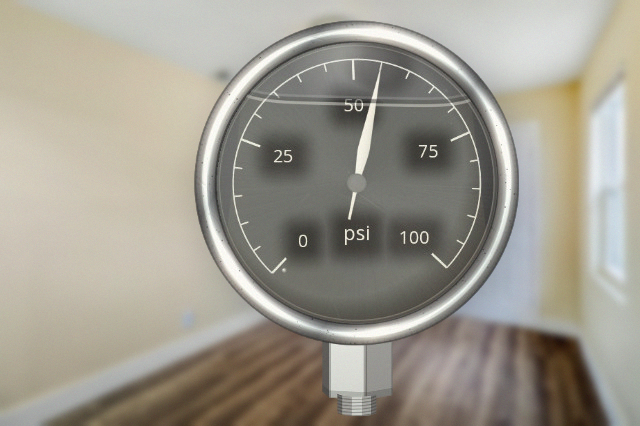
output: 55 psi
